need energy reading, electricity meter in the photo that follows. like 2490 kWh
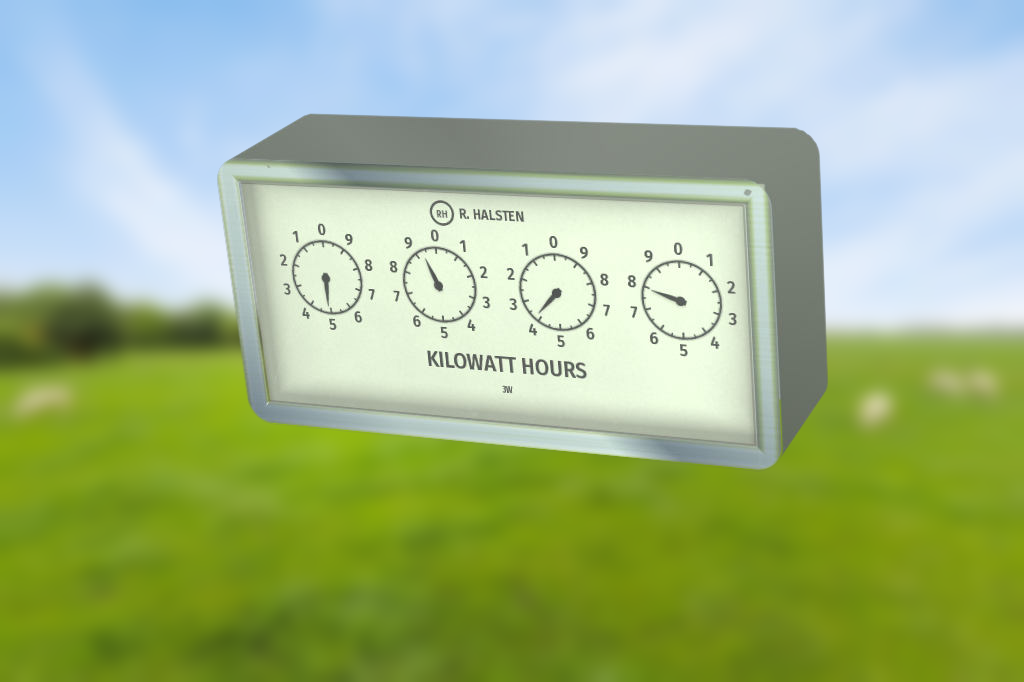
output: 4938 kWh
